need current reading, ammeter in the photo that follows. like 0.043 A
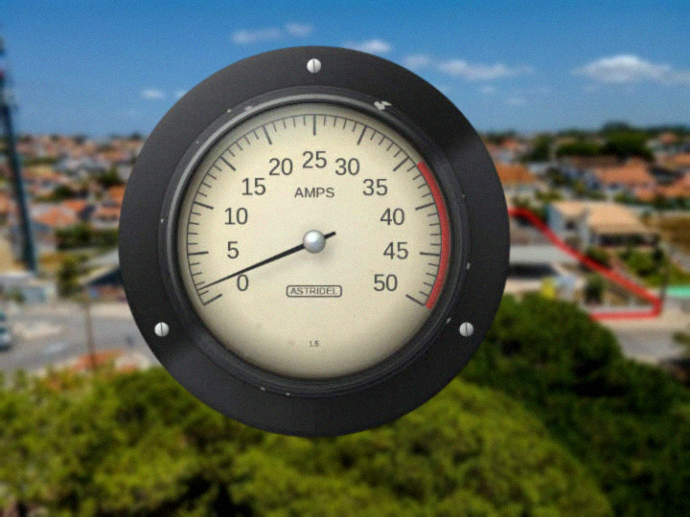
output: 1.5 A
